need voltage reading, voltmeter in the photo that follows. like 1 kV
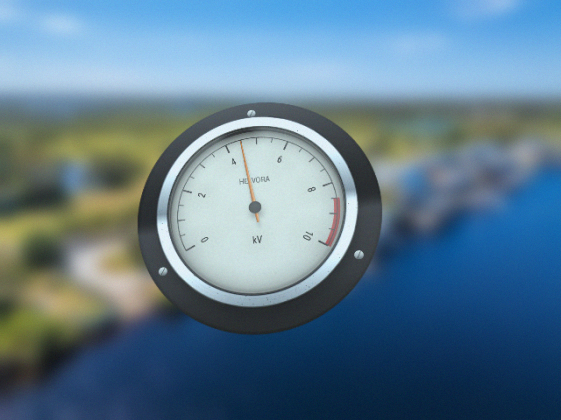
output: 4.5 kV
